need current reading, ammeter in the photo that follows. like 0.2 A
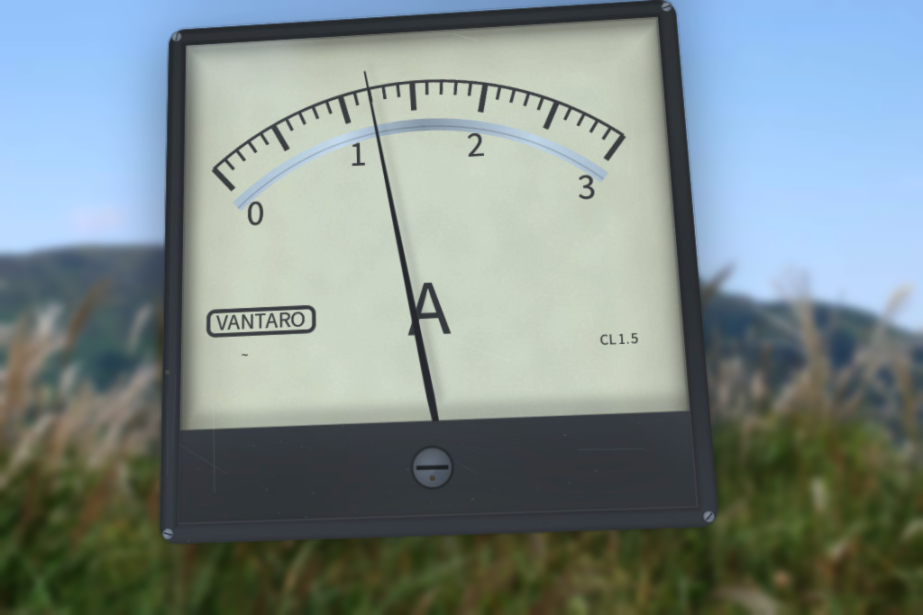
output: 1.2 A
